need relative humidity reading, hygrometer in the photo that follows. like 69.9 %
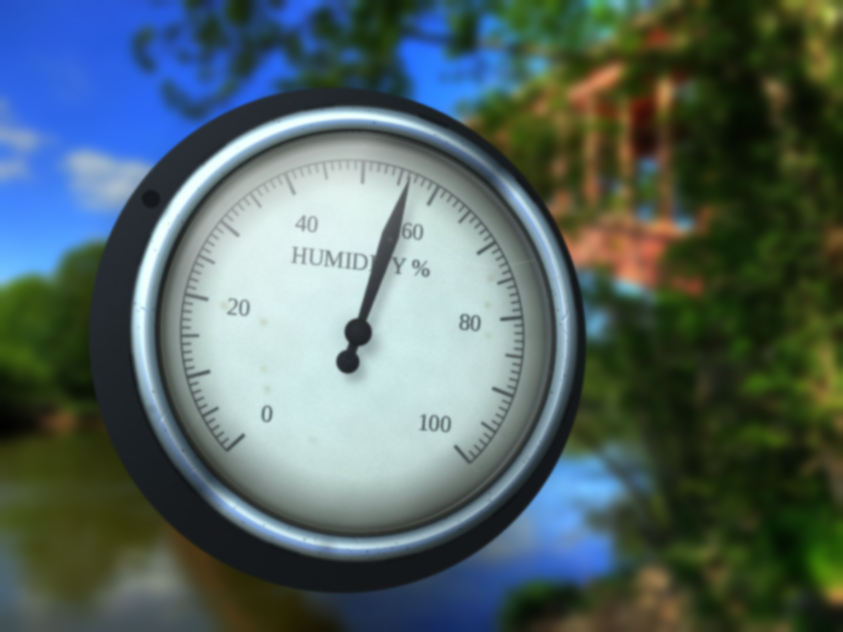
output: 56 %
